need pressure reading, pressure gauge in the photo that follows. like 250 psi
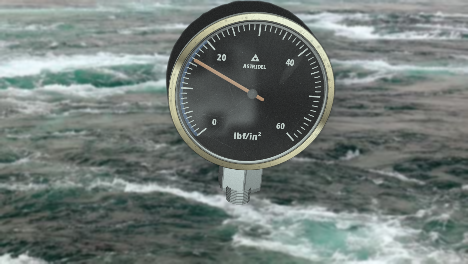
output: 16 psi
